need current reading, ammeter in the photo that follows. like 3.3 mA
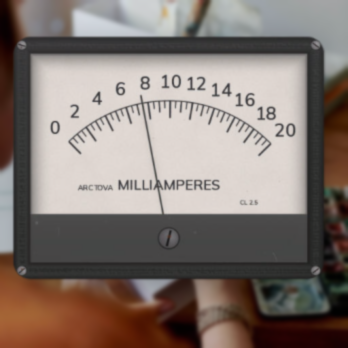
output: 7.5 mA
